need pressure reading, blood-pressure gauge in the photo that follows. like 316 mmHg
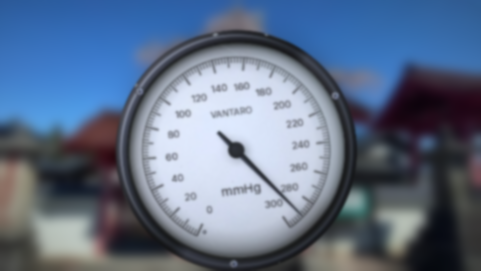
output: 290 mmHg
